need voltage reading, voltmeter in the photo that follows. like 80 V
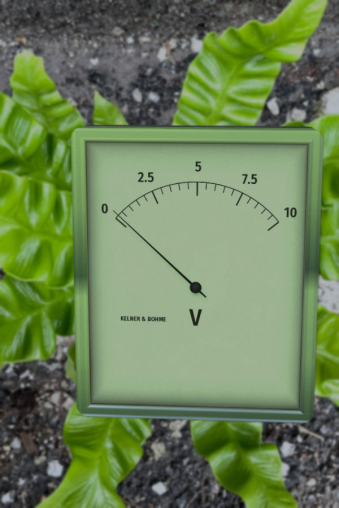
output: 0.25 V
